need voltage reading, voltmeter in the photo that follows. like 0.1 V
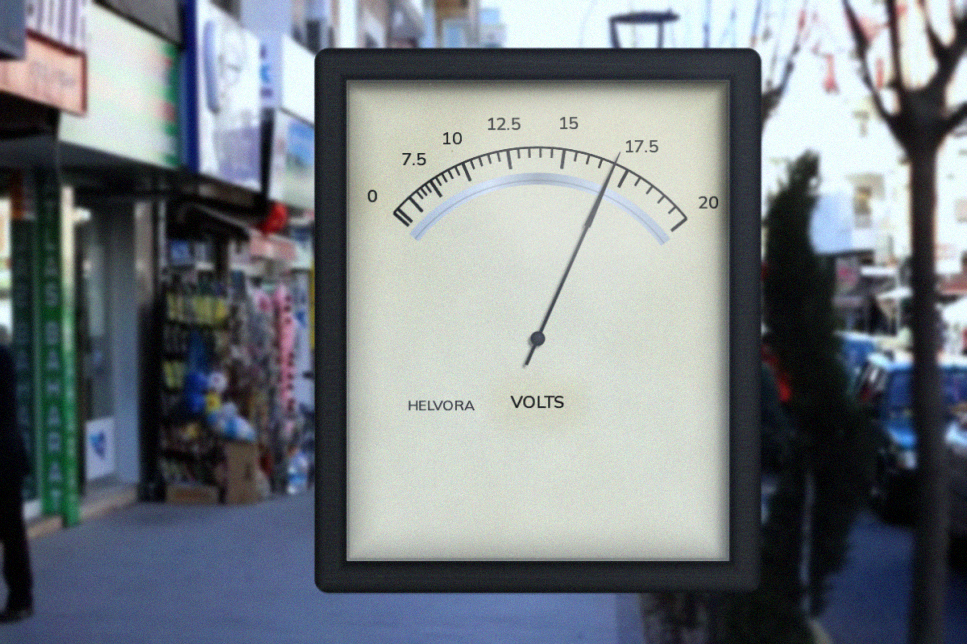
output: 17 V
